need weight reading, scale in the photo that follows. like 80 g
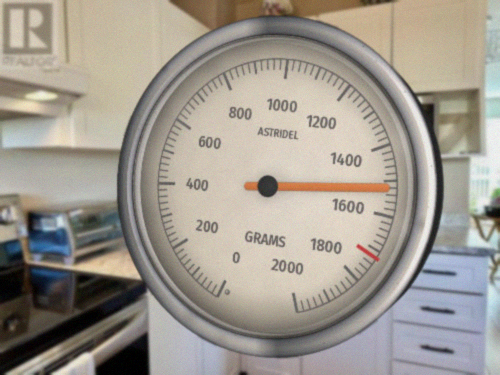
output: 1520 g
